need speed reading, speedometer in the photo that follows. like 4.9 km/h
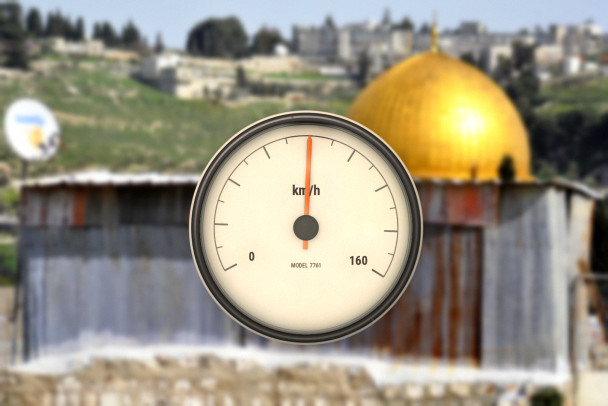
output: 80 km/h
